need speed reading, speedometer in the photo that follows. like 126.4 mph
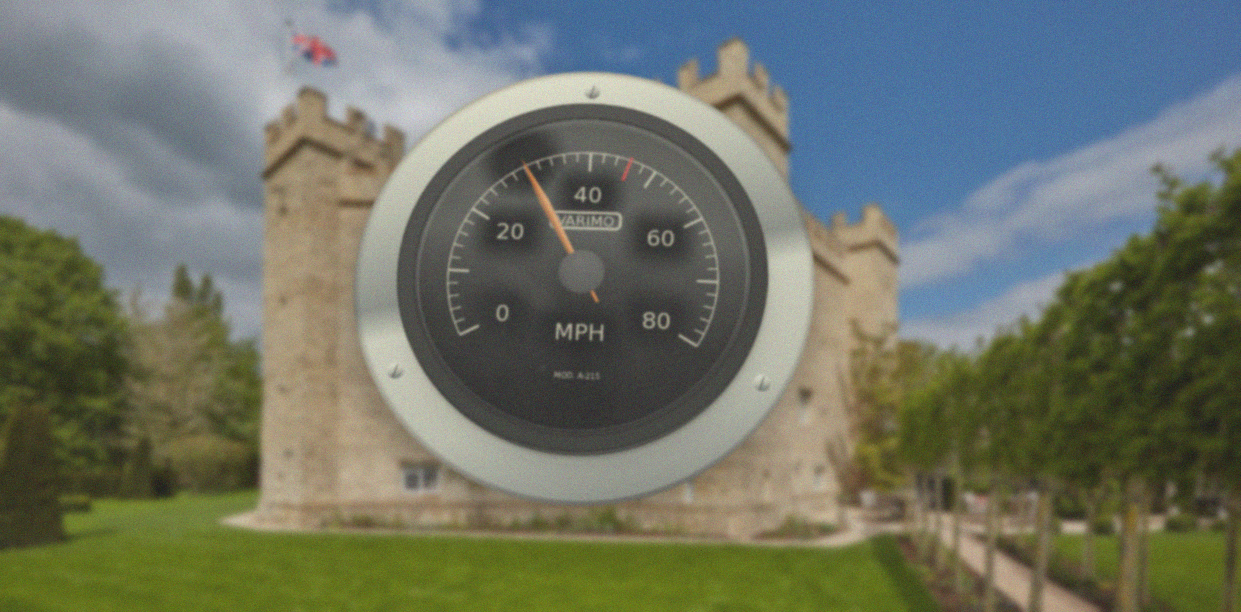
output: 30 mph
